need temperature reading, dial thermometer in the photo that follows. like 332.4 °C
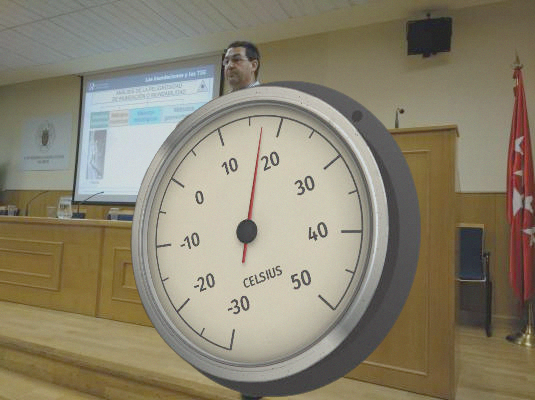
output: 17.5 °C
